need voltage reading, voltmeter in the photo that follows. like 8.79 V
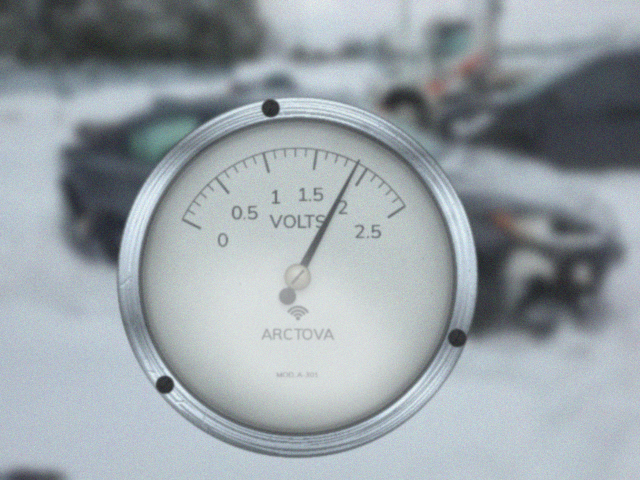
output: 1.9 V
